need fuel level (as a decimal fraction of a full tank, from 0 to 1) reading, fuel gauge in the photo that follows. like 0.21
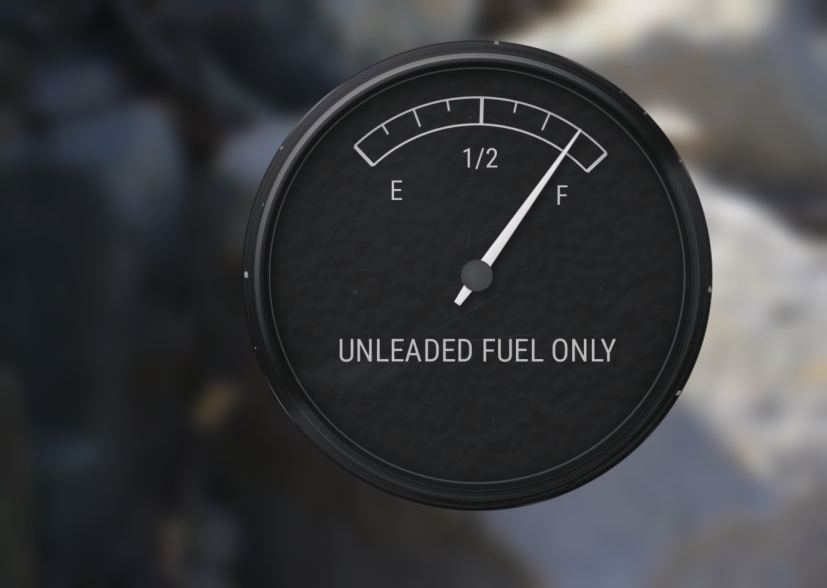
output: 0.875
